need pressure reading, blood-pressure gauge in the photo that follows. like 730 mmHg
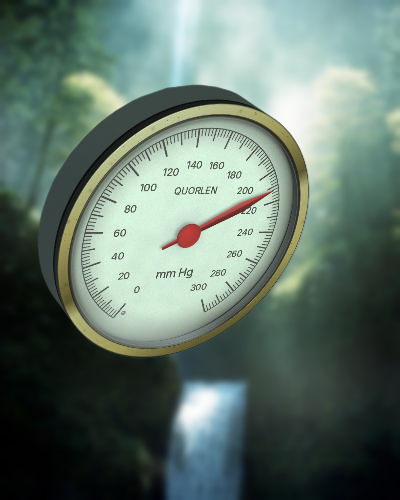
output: 210 mmHg
